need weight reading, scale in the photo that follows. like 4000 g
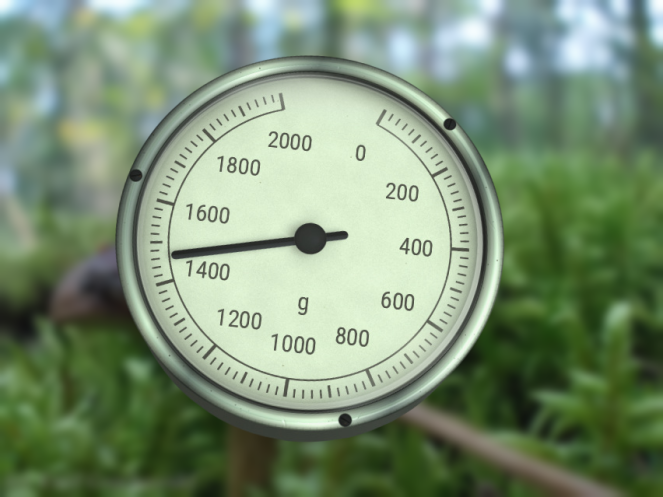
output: 1460 g
